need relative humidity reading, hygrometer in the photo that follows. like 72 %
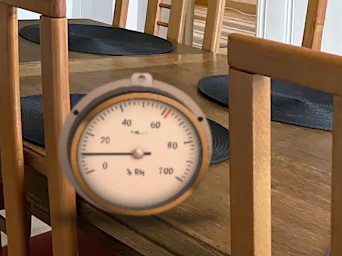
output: 10 %
